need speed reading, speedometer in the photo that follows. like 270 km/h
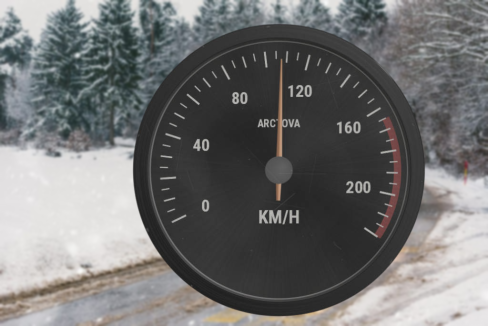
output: 107.5 km/h
